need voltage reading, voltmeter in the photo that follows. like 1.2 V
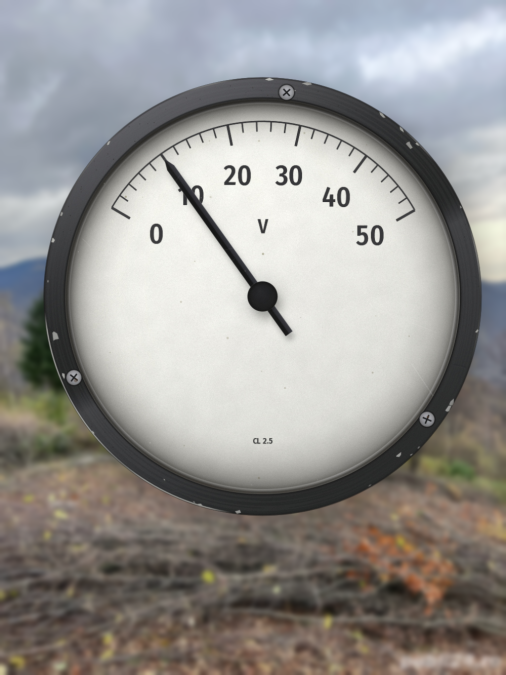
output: 10 V
